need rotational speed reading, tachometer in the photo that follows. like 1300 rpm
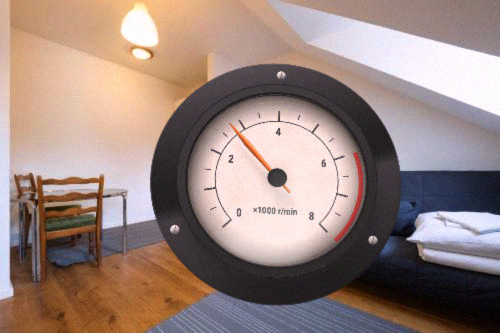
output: 2750 rpm
